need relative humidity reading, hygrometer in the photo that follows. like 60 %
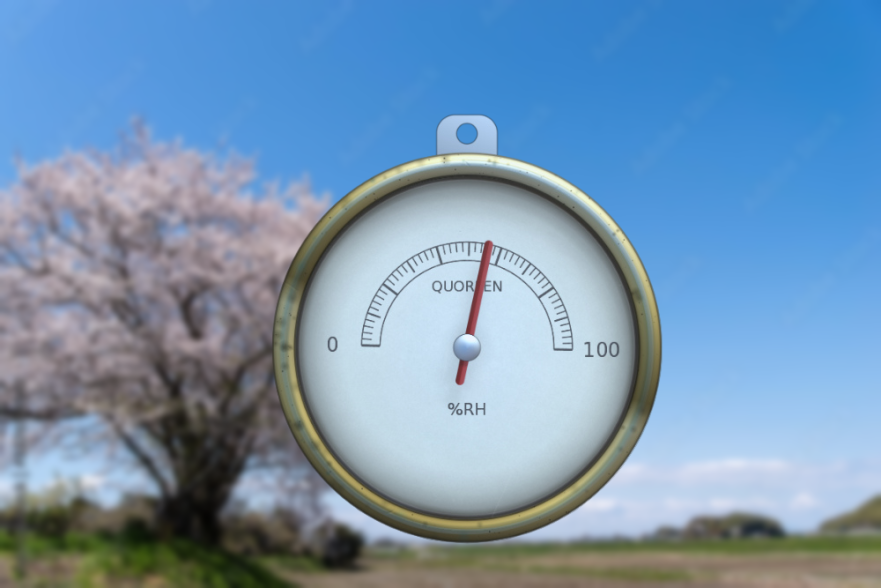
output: 56 %
